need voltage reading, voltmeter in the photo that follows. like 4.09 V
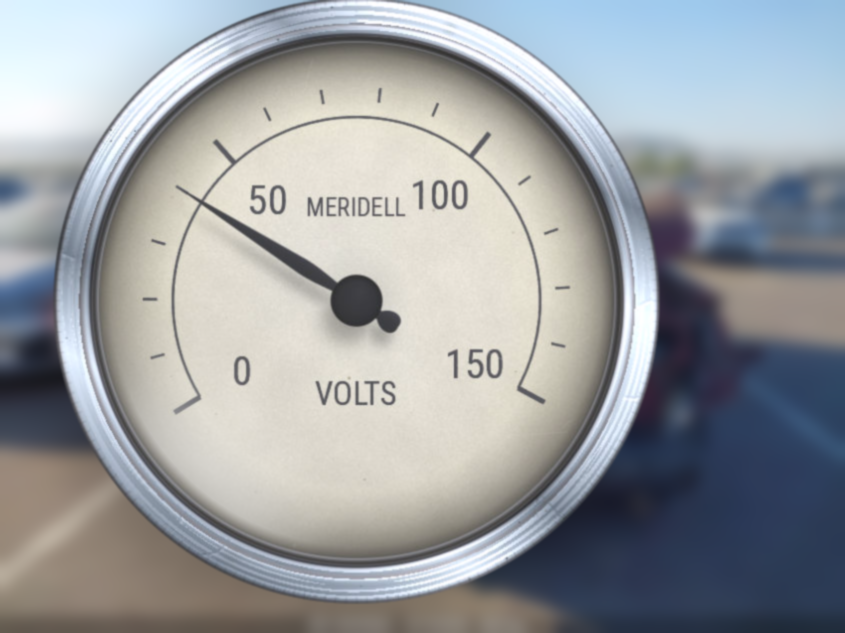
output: 40 V
